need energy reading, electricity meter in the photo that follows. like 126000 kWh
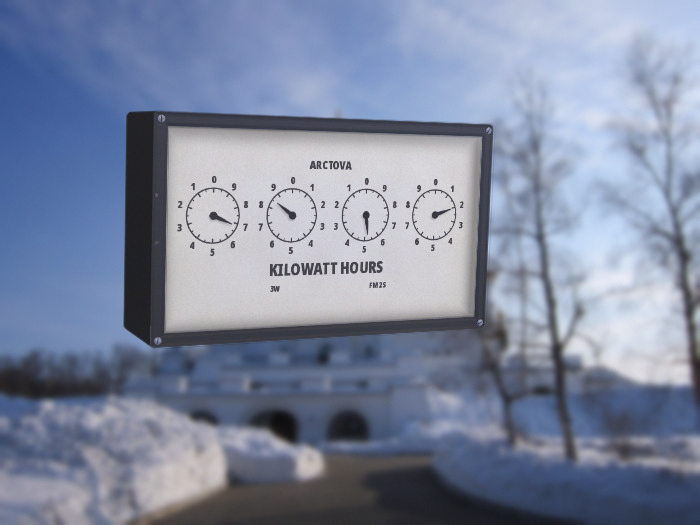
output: 6852 kWh
